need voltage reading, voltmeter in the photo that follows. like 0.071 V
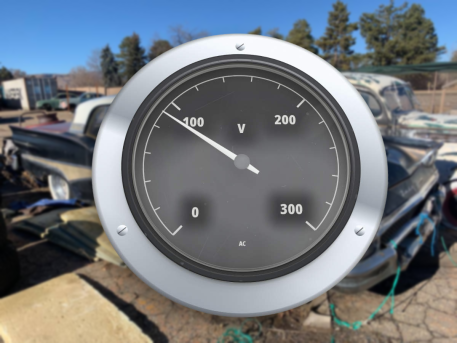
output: 90 V
